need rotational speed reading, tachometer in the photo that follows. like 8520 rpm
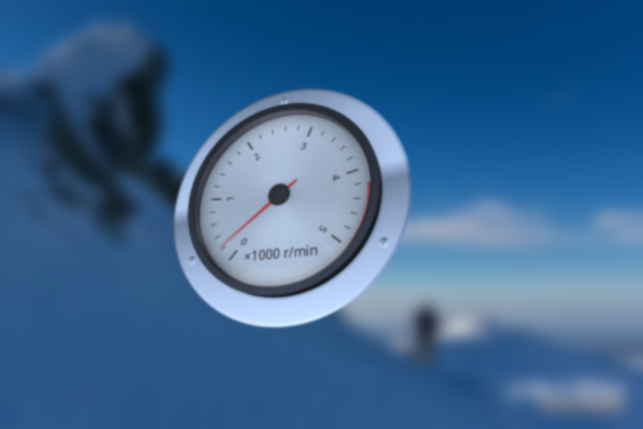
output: 200 rpm
